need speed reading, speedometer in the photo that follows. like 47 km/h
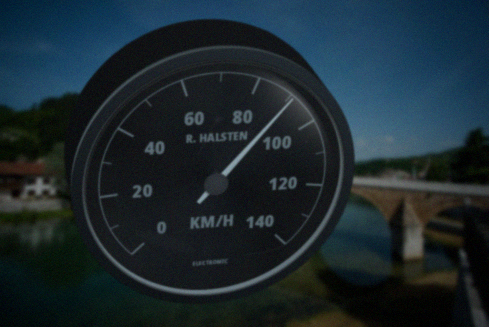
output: 90 km/h
